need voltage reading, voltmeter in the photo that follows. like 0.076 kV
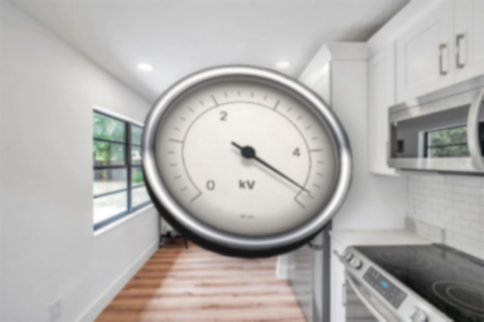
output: 4.8 kV
